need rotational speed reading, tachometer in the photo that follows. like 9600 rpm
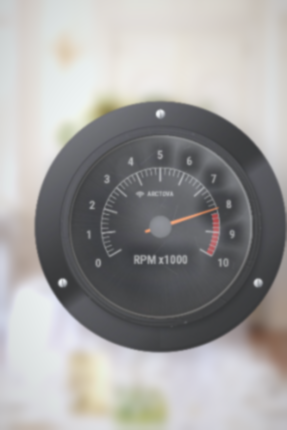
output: 8000 rpm
